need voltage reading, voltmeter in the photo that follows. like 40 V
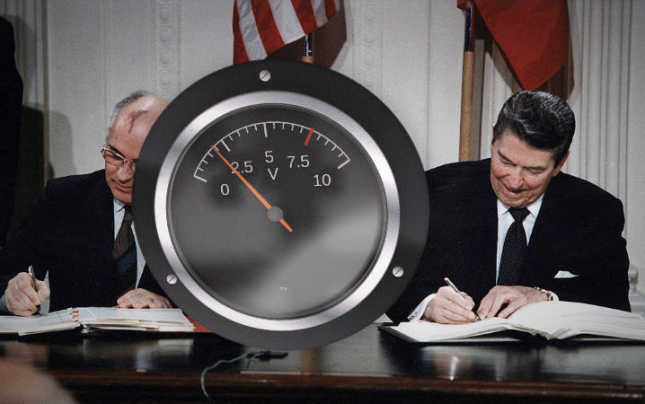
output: 2 V
